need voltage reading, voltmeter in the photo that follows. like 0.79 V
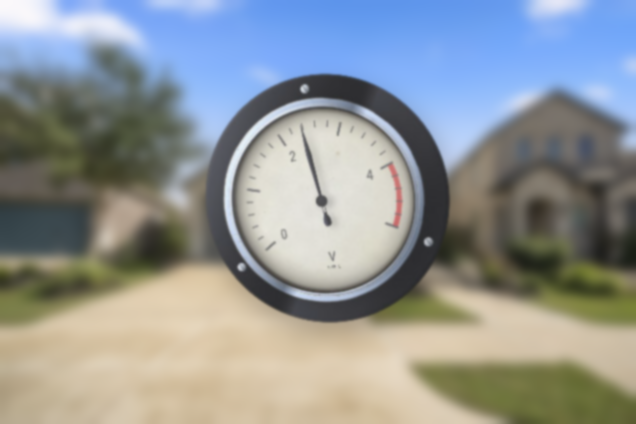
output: 2.4 V
